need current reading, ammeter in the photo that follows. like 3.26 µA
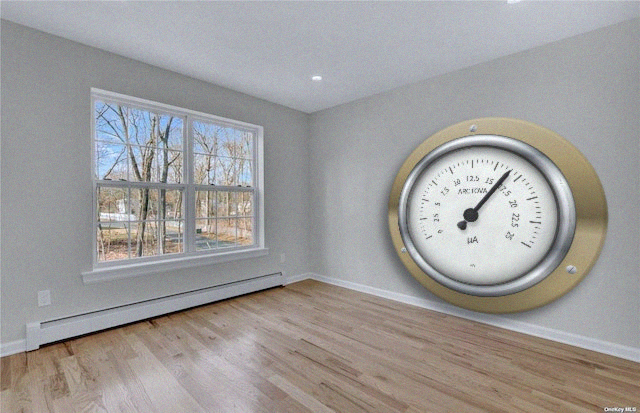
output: 16.5 µA
